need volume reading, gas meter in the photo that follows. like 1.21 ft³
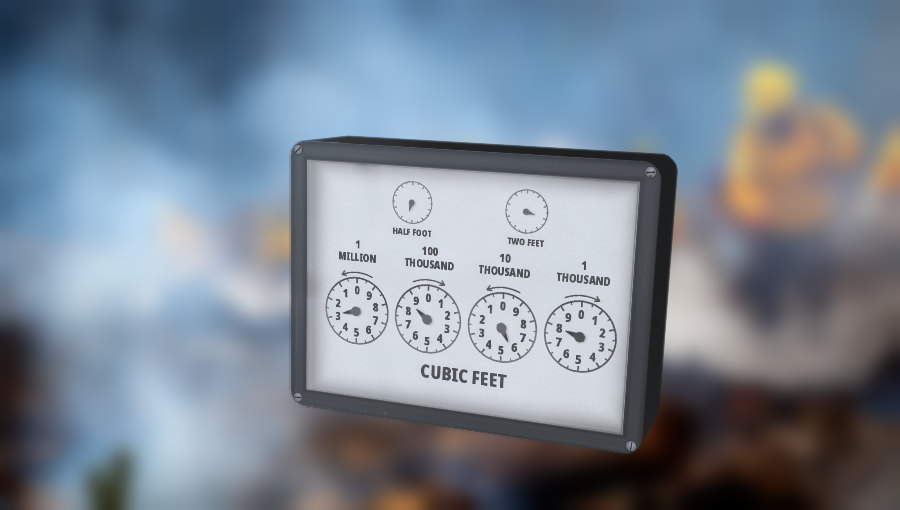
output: 285800 ft³
